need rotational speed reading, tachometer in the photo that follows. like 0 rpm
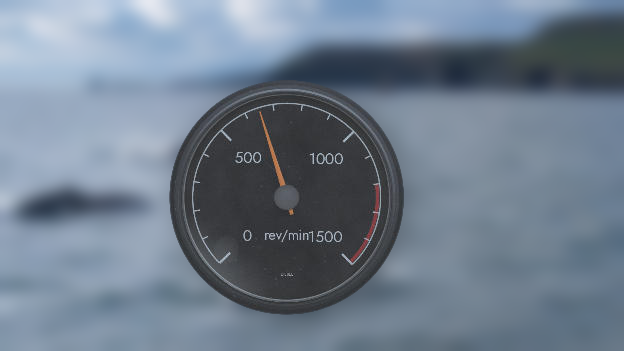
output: 650 rpm
